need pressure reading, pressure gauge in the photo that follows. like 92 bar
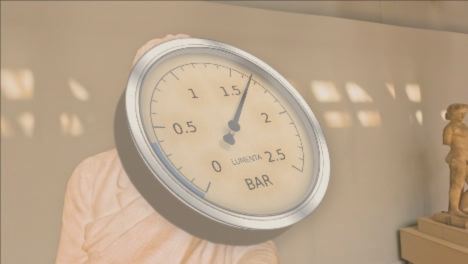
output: 1.65 bar
